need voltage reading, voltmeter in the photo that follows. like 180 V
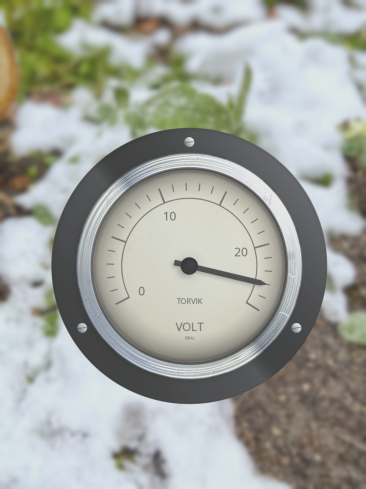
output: 23 V
